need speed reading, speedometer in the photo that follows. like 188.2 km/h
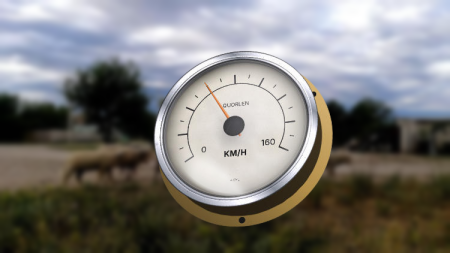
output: 60 km/h
